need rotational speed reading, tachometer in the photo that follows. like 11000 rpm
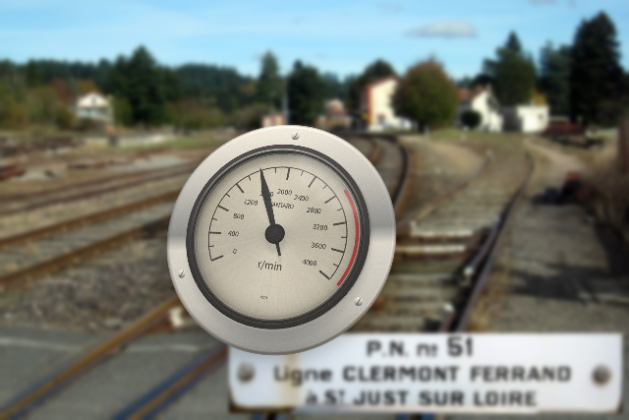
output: 1600 rpm
